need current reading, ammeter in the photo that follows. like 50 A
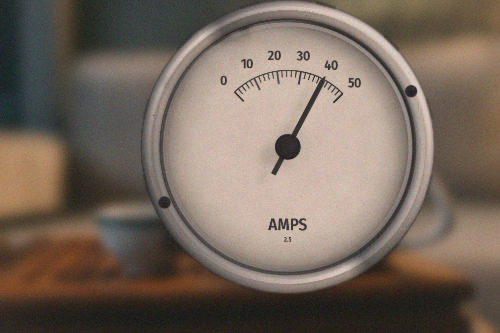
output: 40 A
